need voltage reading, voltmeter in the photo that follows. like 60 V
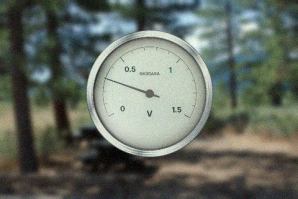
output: 0.3 V
